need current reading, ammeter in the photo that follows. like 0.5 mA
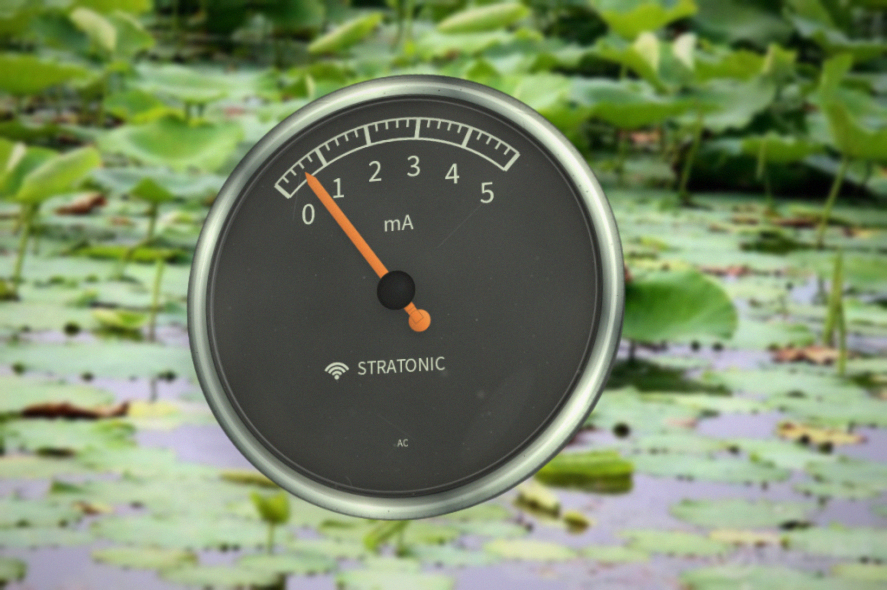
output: 0.6 mA
